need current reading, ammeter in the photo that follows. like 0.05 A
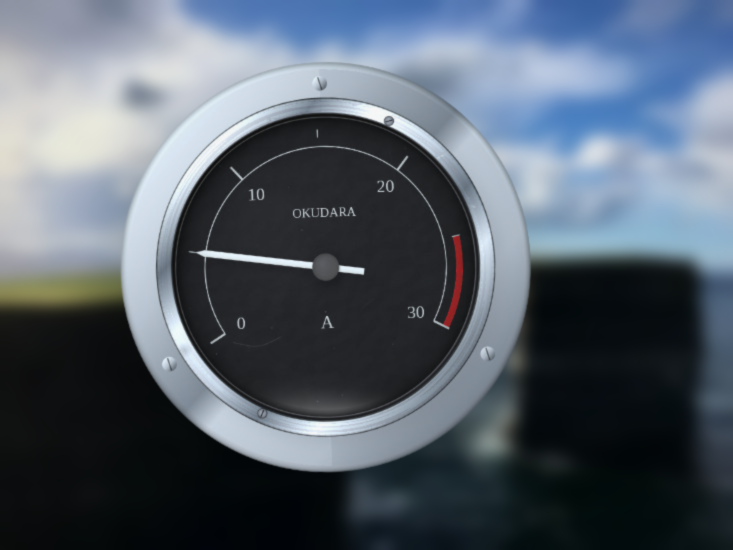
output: 5 A
